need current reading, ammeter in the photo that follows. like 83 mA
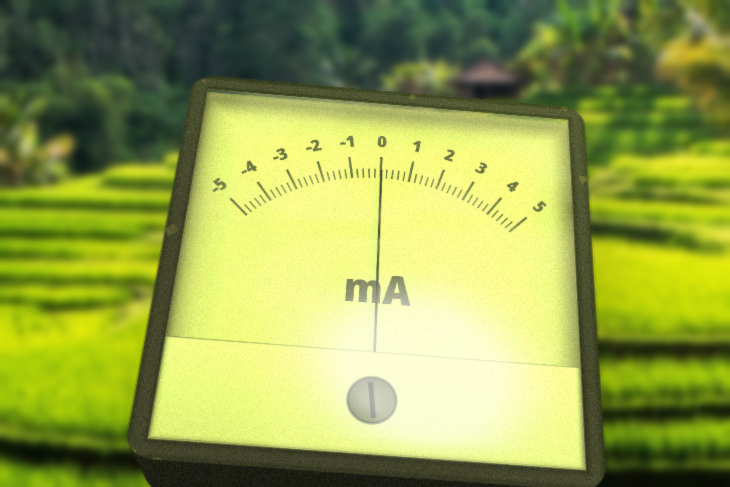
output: 0 mA
